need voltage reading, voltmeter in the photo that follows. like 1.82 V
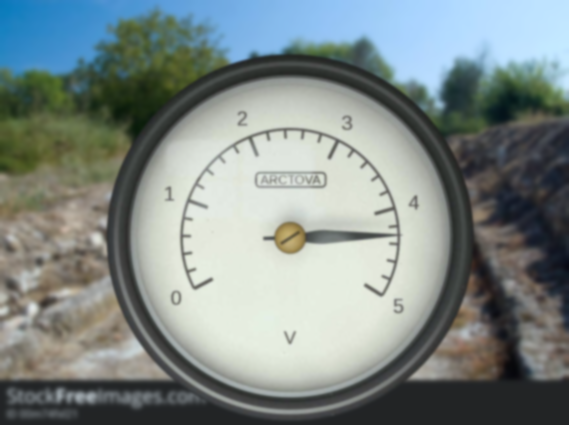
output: 4.3 V
